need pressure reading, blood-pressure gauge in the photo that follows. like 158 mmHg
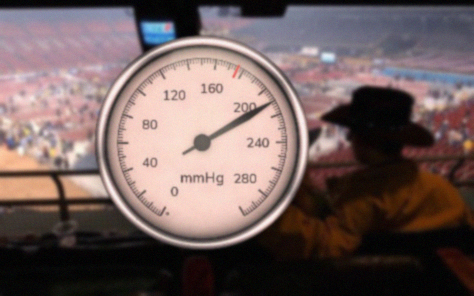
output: 210 mmHg
